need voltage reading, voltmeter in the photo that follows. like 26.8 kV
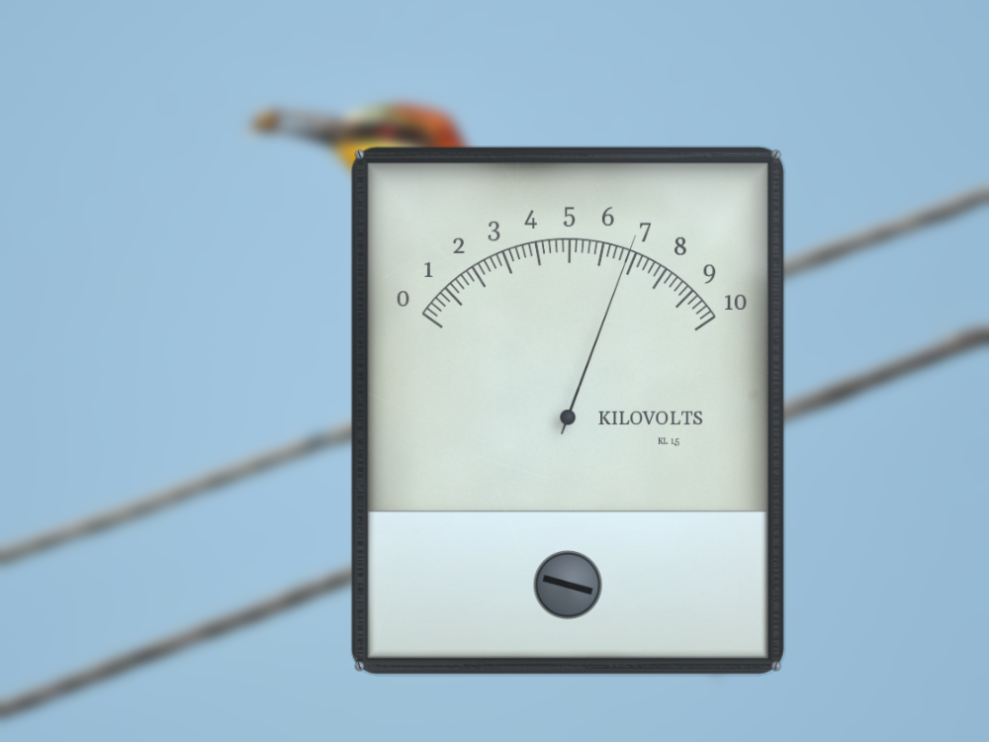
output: 6.8 kV
